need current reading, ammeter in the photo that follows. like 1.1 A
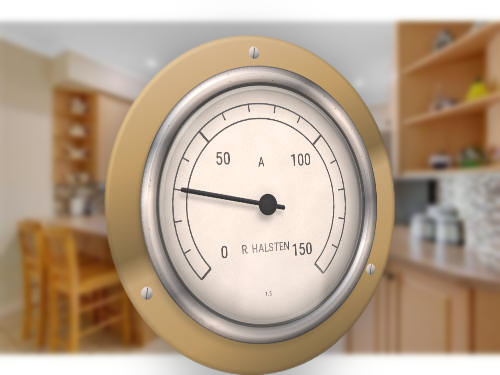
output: 30 A
